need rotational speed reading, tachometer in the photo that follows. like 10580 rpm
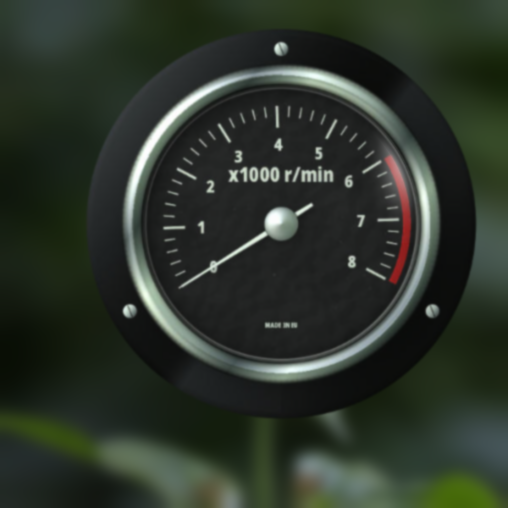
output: 0 rpm
